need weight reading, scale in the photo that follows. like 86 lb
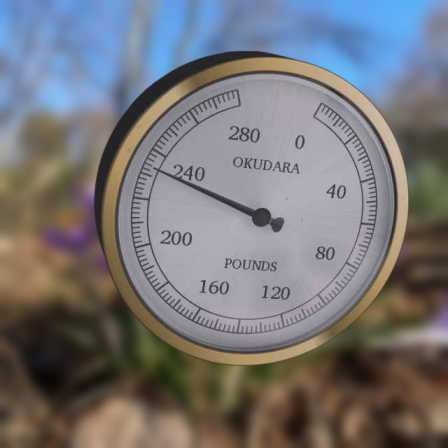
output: 234 lb
